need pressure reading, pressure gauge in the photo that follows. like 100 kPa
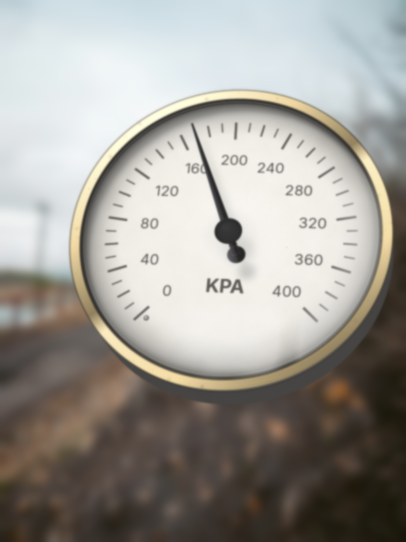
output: 170 kPa
